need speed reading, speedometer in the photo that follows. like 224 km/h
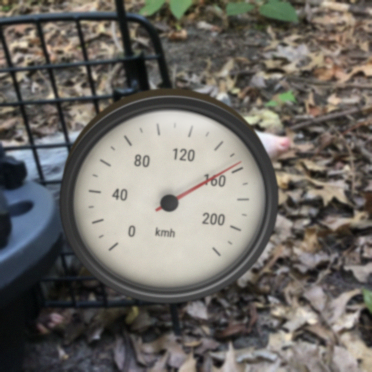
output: 155 km/h
